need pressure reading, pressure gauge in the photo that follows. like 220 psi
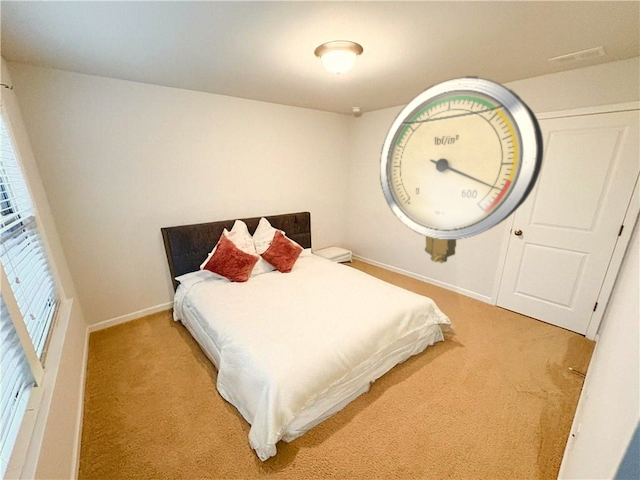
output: 550 psi
